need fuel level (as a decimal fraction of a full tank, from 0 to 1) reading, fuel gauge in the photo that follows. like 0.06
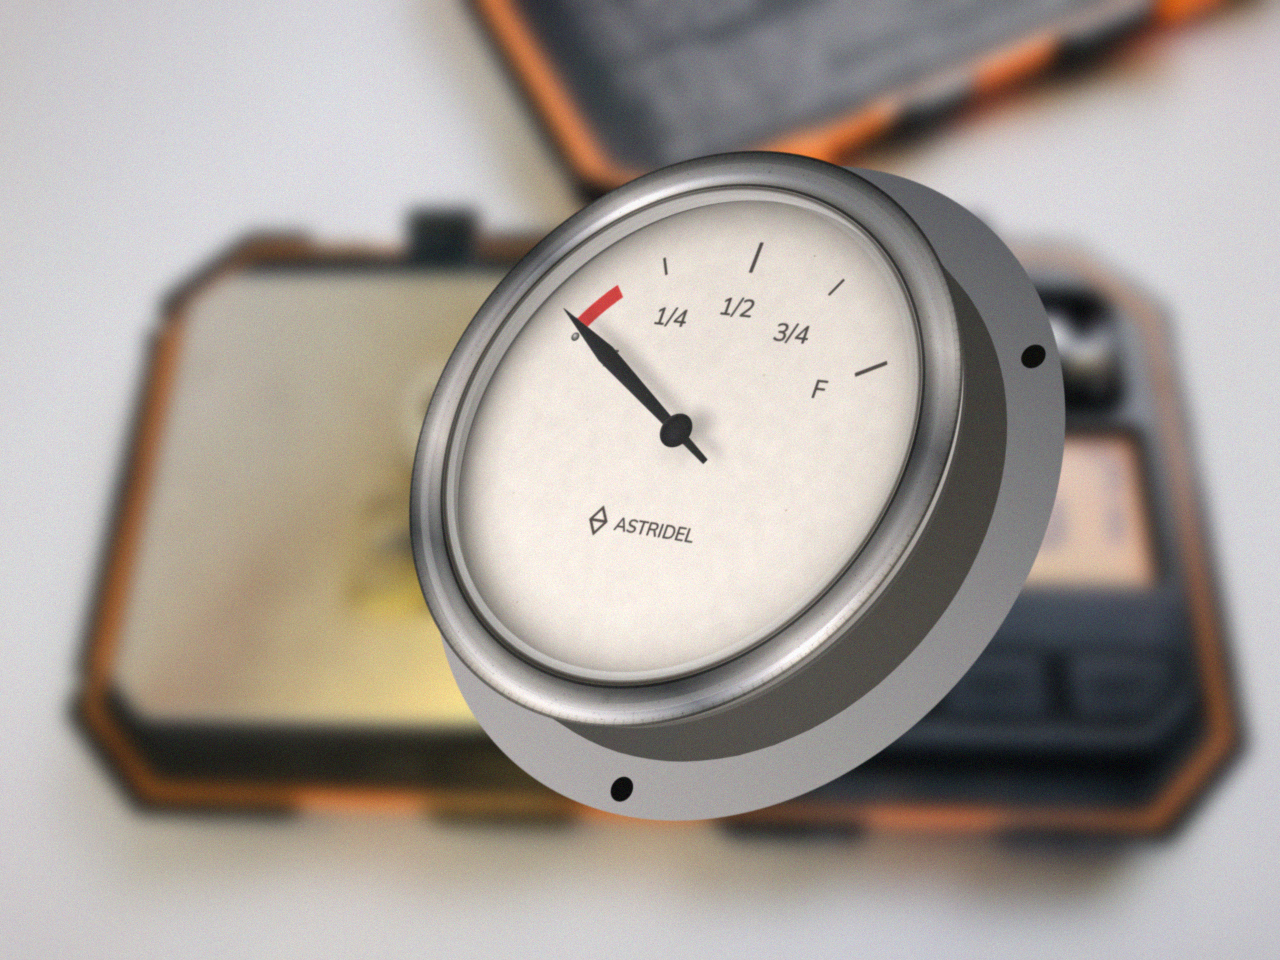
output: 0
